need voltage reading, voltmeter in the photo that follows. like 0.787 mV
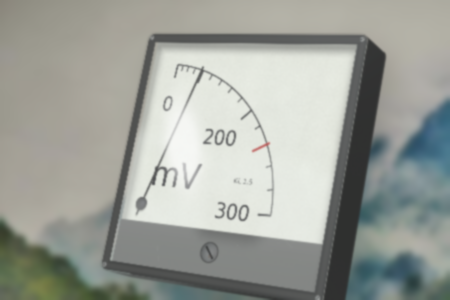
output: 100 mV
